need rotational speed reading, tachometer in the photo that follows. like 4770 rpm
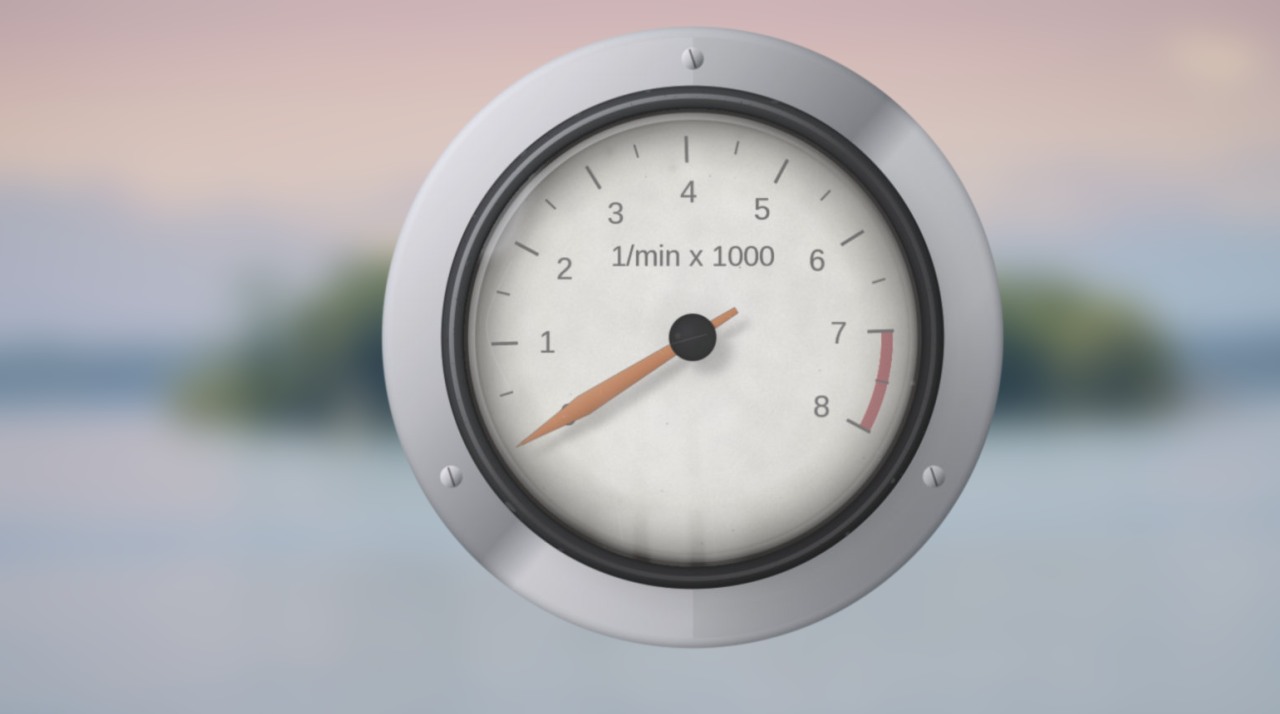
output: 0 rpm
